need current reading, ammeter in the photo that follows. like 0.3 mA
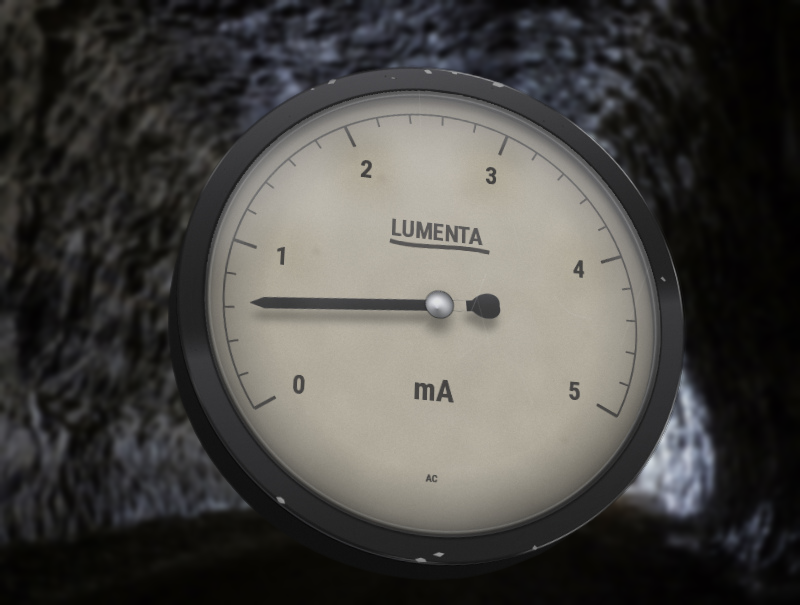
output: 0.6 mA
